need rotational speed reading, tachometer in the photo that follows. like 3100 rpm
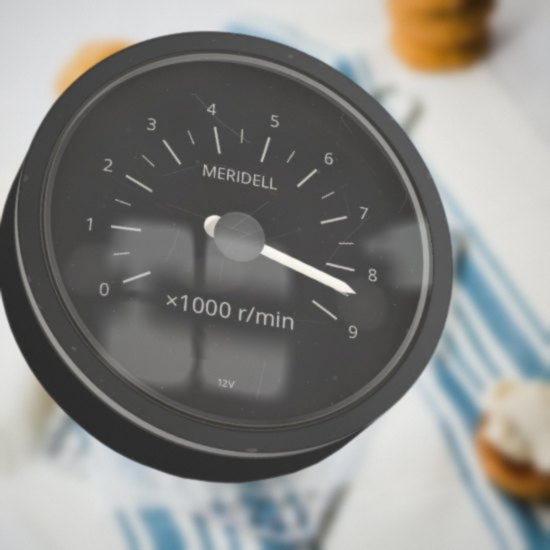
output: 8500 rpm
